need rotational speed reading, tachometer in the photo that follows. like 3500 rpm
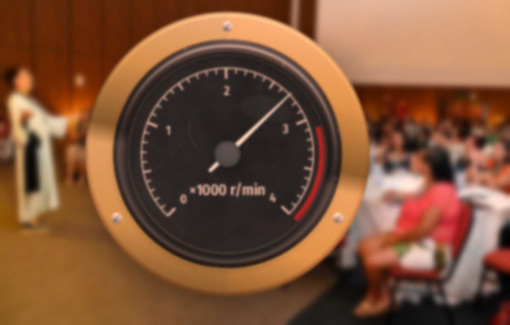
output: 2700 rpm
